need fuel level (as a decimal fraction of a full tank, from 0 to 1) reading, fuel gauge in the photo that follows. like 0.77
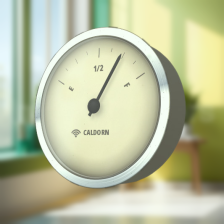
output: 0.75
